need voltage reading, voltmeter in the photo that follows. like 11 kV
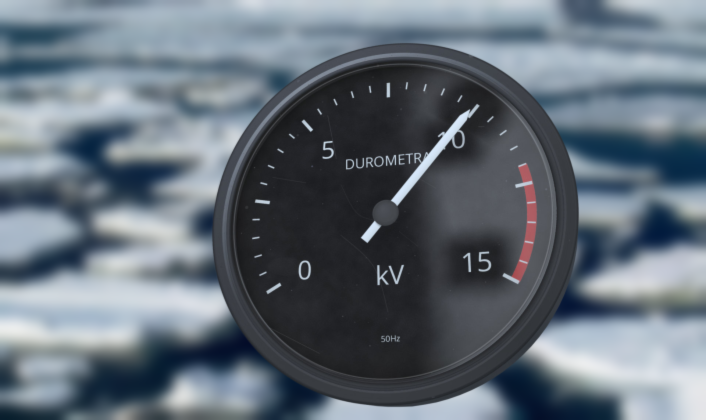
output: 10 kV
